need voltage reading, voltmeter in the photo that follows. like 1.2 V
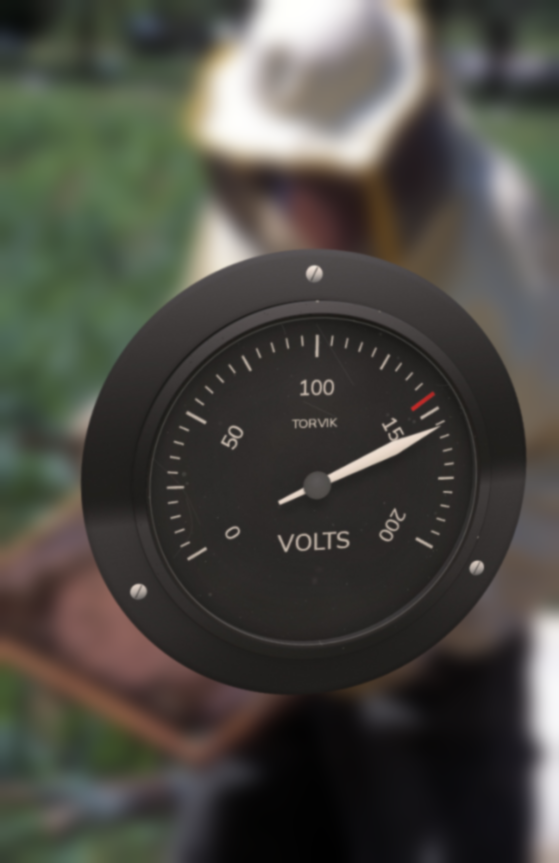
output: 155 V
